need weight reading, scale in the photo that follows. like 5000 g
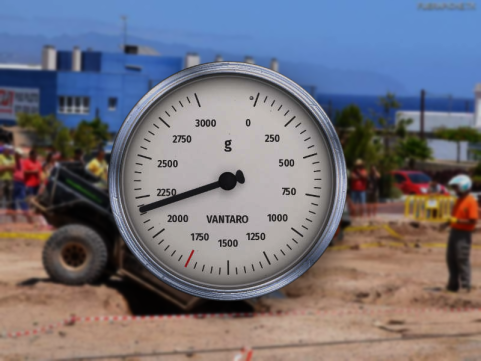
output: 2175 g
